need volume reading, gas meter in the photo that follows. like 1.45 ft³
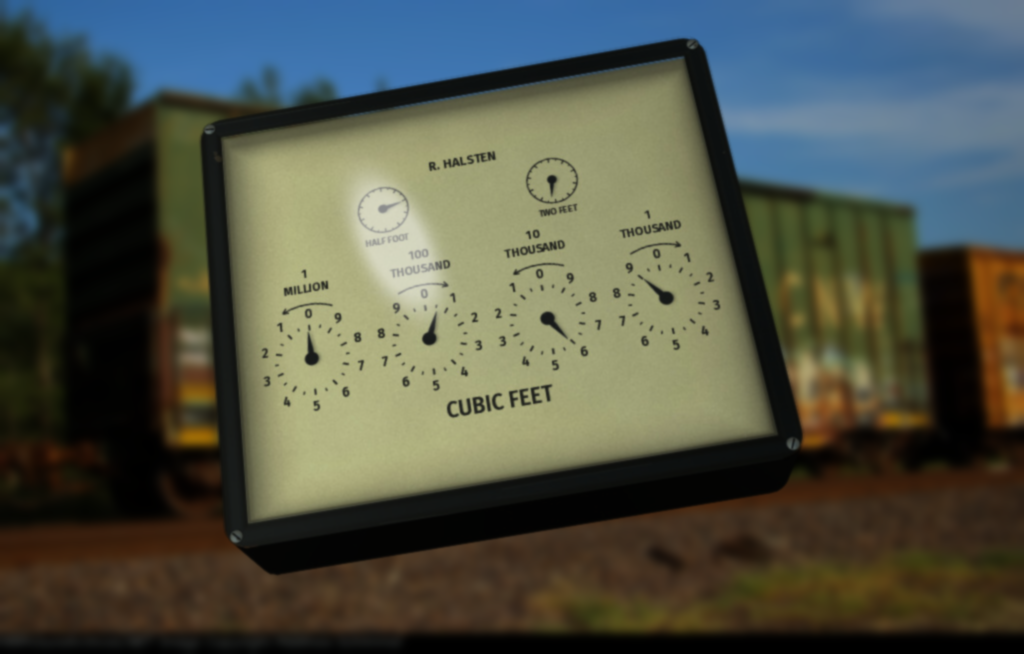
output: 5900 ft³
